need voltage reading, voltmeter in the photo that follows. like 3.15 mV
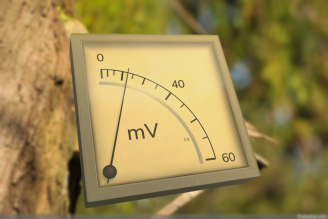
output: 22.5 mV
